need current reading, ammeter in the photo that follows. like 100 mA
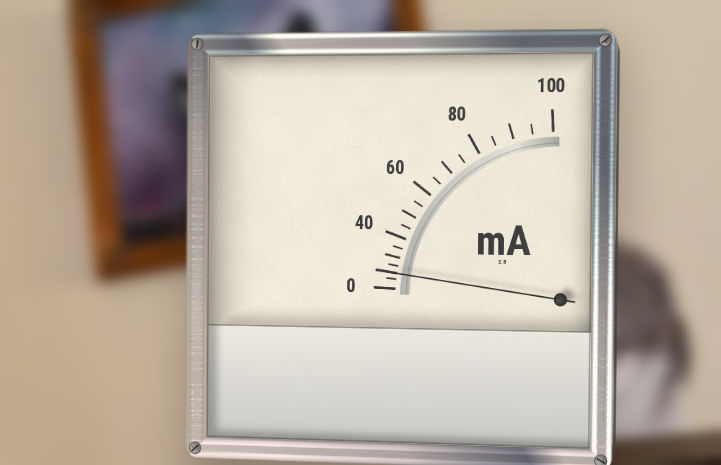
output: 20 mA
